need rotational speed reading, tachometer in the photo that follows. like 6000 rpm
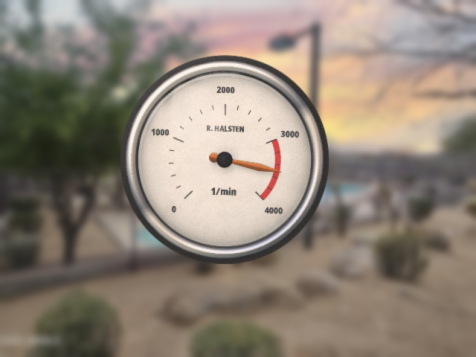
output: 3500 rpm
